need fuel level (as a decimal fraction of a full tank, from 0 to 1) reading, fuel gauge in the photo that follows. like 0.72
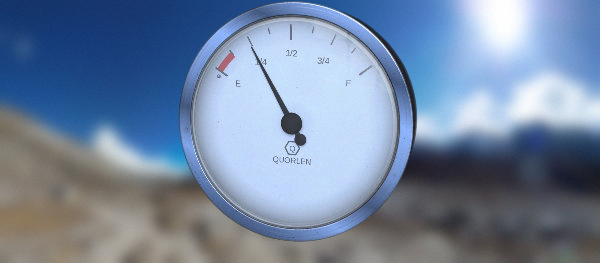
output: 0.25
